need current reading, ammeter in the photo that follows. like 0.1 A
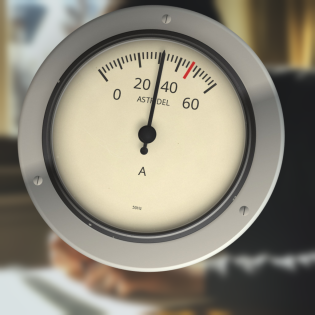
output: 32 A
